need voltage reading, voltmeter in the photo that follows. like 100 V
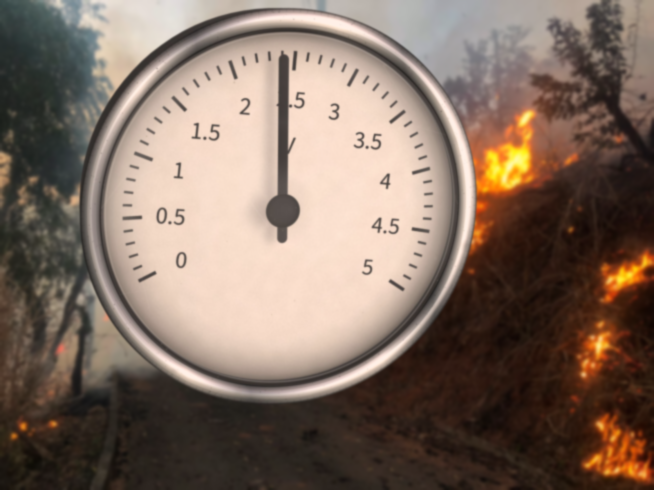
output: 2.4 V
